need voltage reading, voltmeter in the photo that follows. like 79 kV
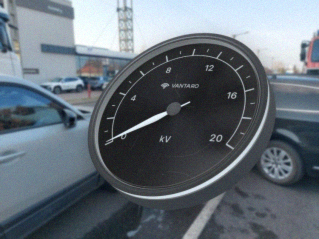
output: 0 kV
